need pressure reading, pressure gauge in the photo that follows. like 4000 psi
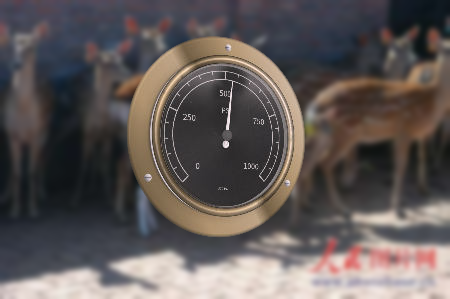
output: 525 psi
